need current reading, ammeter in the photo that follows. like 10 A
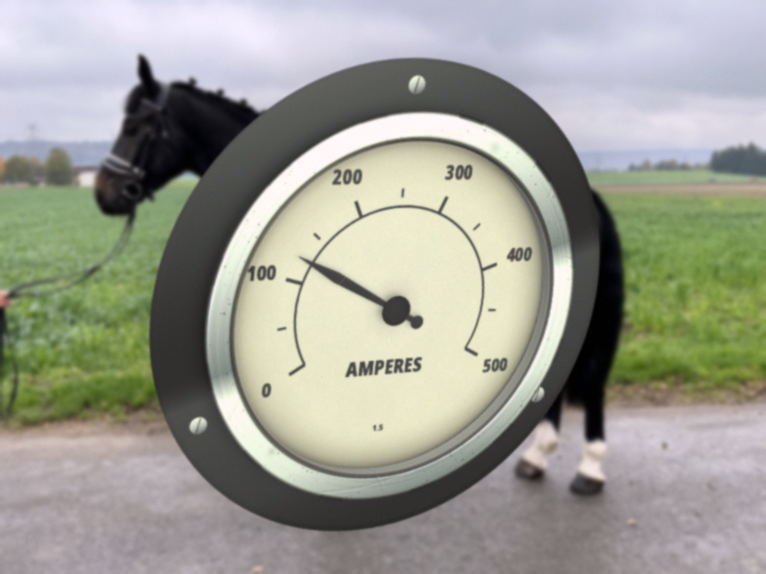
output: 125 A
